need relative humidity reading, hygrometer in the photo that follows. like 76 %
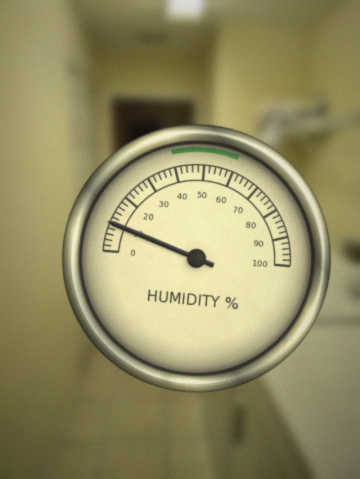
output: 10 %
